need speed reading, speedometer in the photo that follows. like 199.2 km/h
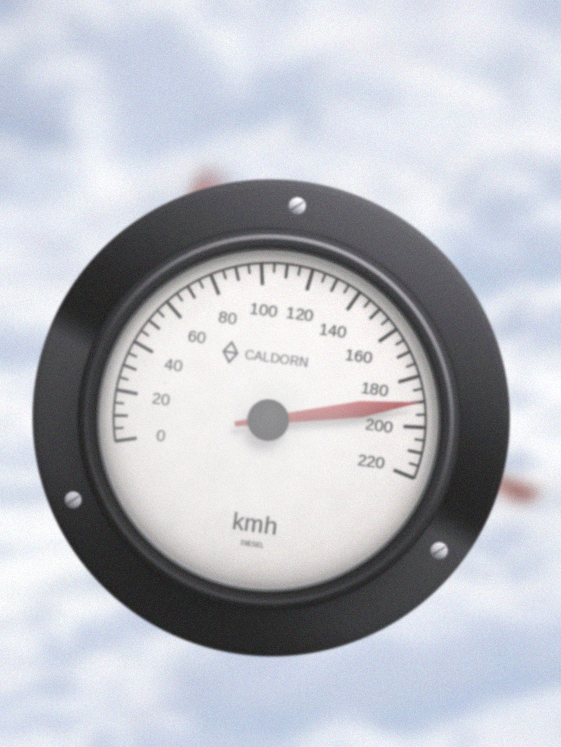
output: 190 km/h
